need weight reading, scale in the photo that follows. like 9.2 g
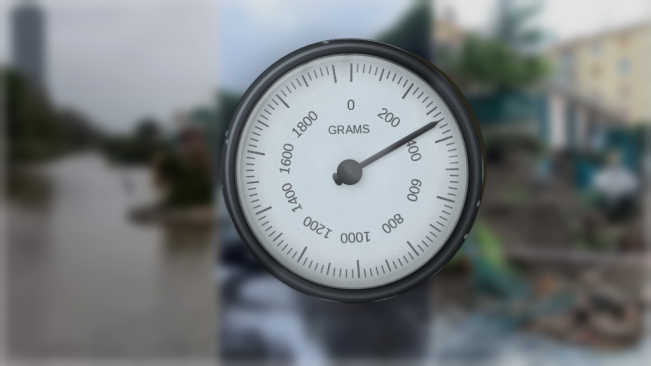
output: 340 g
